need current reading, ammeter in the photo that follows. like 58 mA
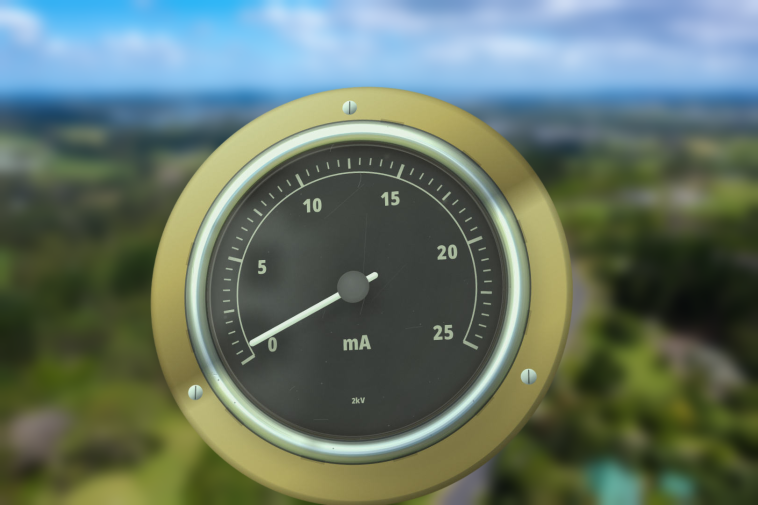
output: 0.5 mA
